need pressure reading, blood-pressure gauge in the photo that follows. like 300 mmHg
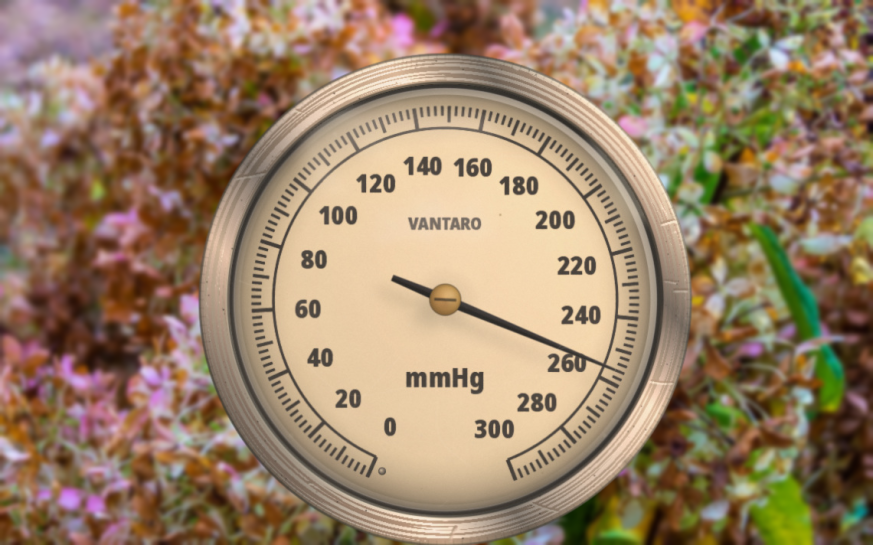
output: 256 mmHg
